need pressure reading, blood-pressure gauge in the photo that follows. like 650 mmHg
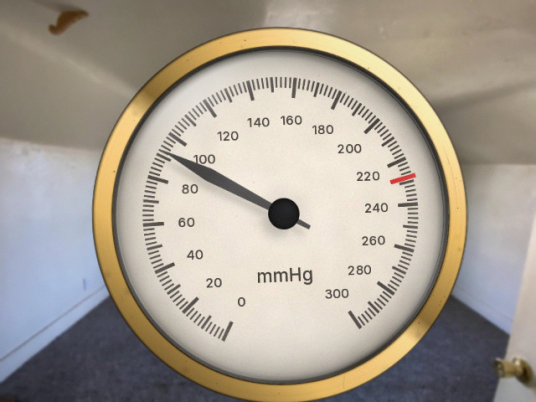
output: 92 mmHg
